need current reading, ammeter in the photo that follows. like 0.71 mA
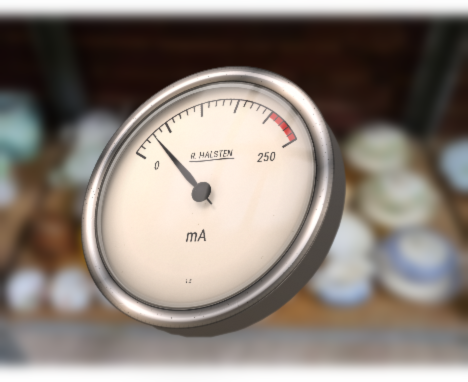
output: 30 mA
